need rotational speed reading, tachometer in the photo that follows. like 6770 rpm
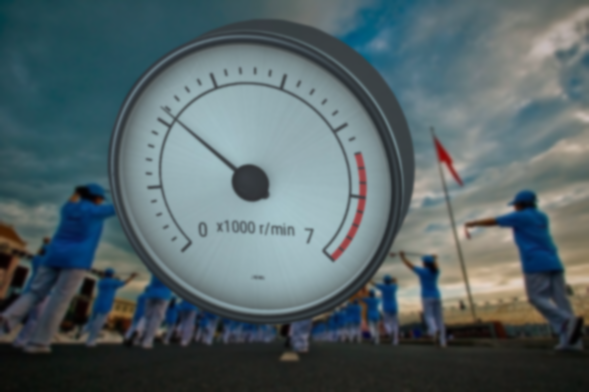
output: 2200 rpm
